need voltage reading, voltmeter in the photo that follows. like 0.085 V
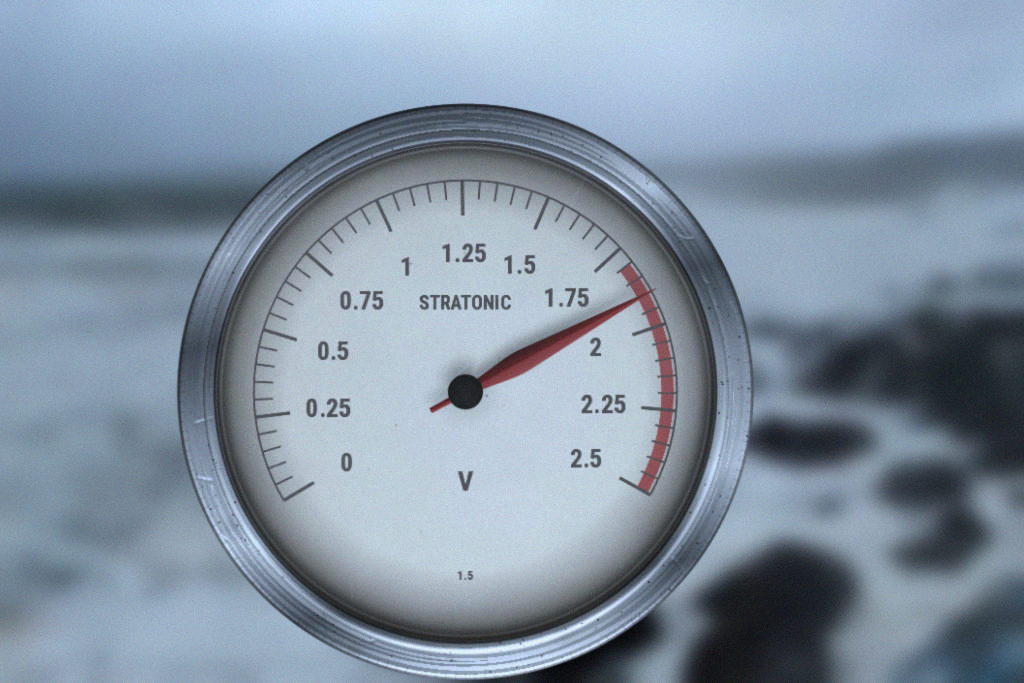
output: 1.9 V
